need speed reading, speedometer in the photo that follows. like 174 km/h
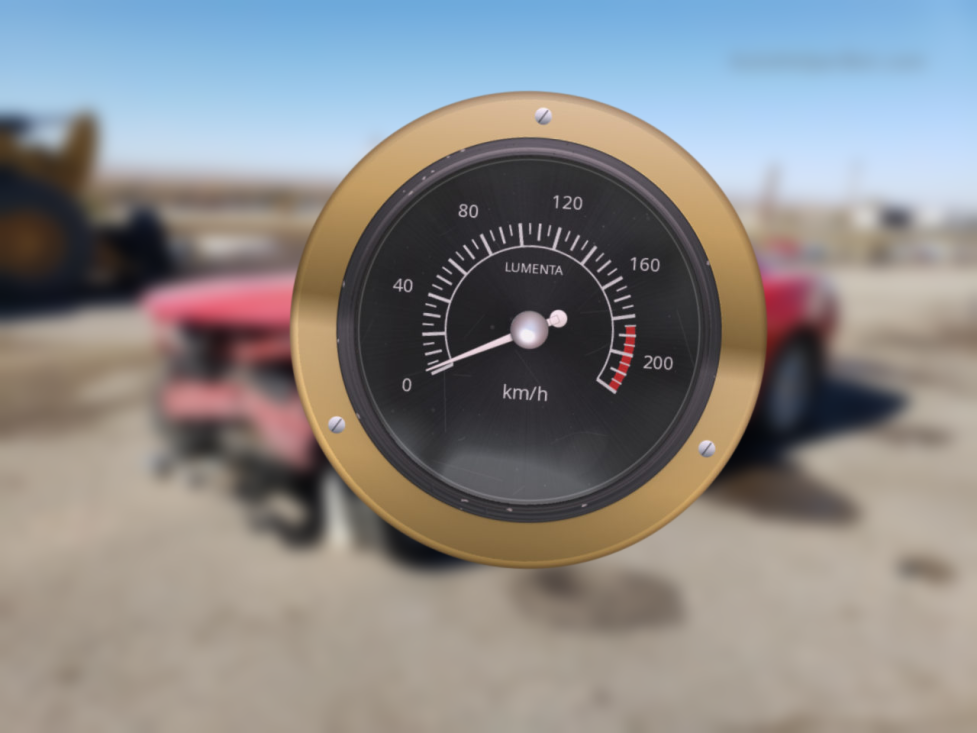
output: 2.5 km/h
